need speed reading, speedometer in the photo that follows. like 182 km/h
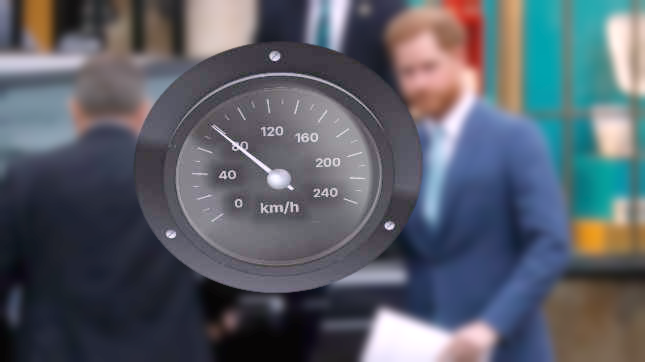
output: 80 km/h
